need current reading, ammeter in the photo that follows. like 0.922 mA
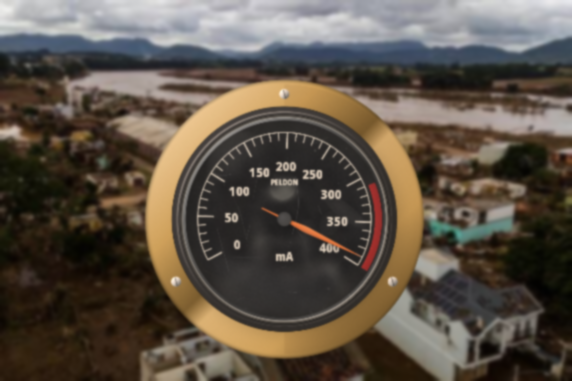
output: 390 mA
